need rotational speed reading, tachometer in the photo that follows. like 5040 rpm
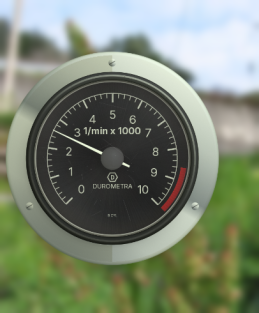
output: 2600 rpm
